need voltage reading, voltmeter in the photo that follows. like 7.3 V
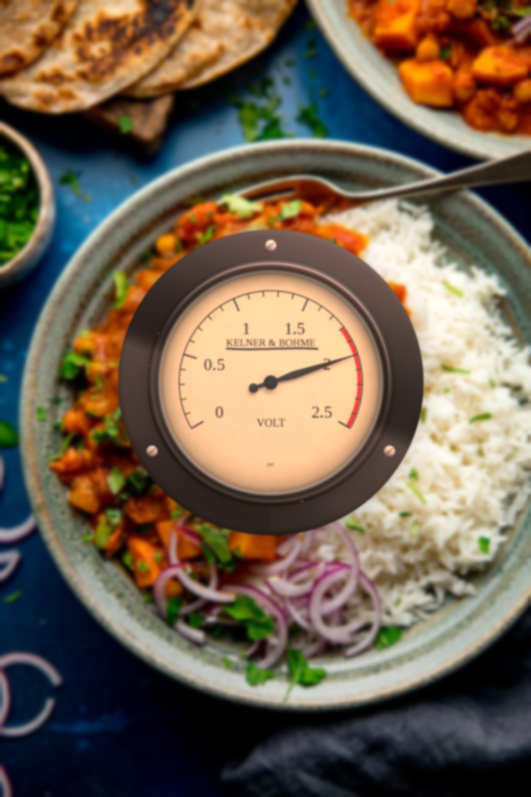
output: 2 V
